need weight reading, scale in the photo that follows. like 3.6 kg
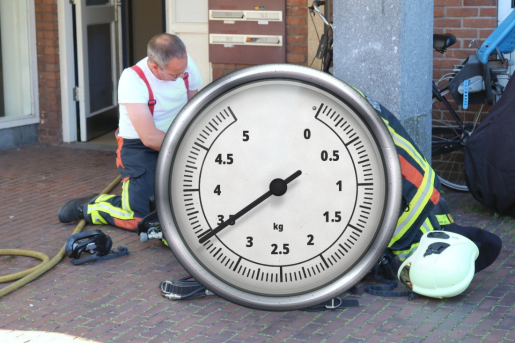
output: 3.45 kg
